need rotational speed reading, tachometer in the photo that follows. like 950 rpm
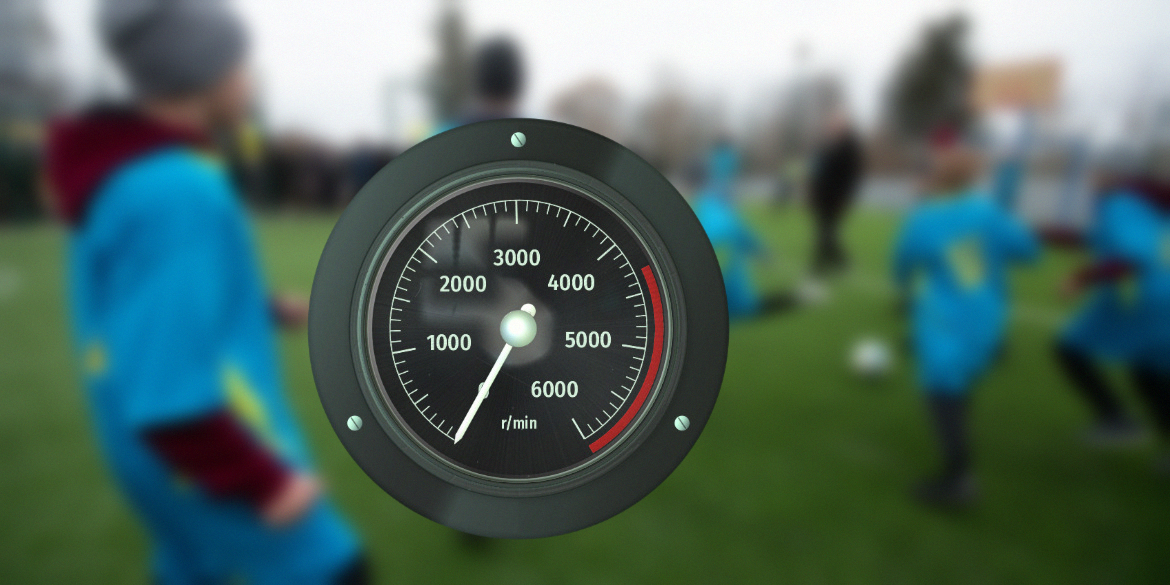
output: 0 rpm
